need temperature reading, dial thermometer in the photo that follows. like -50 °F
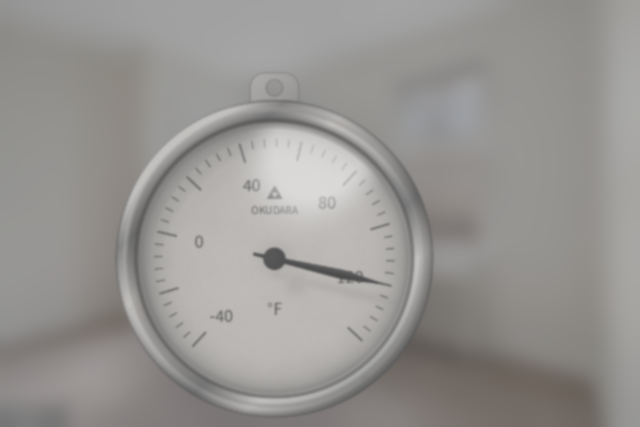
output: 120 °F
